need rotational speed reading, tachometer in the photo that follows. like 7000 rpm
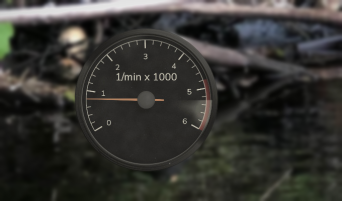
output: 800 rpm
